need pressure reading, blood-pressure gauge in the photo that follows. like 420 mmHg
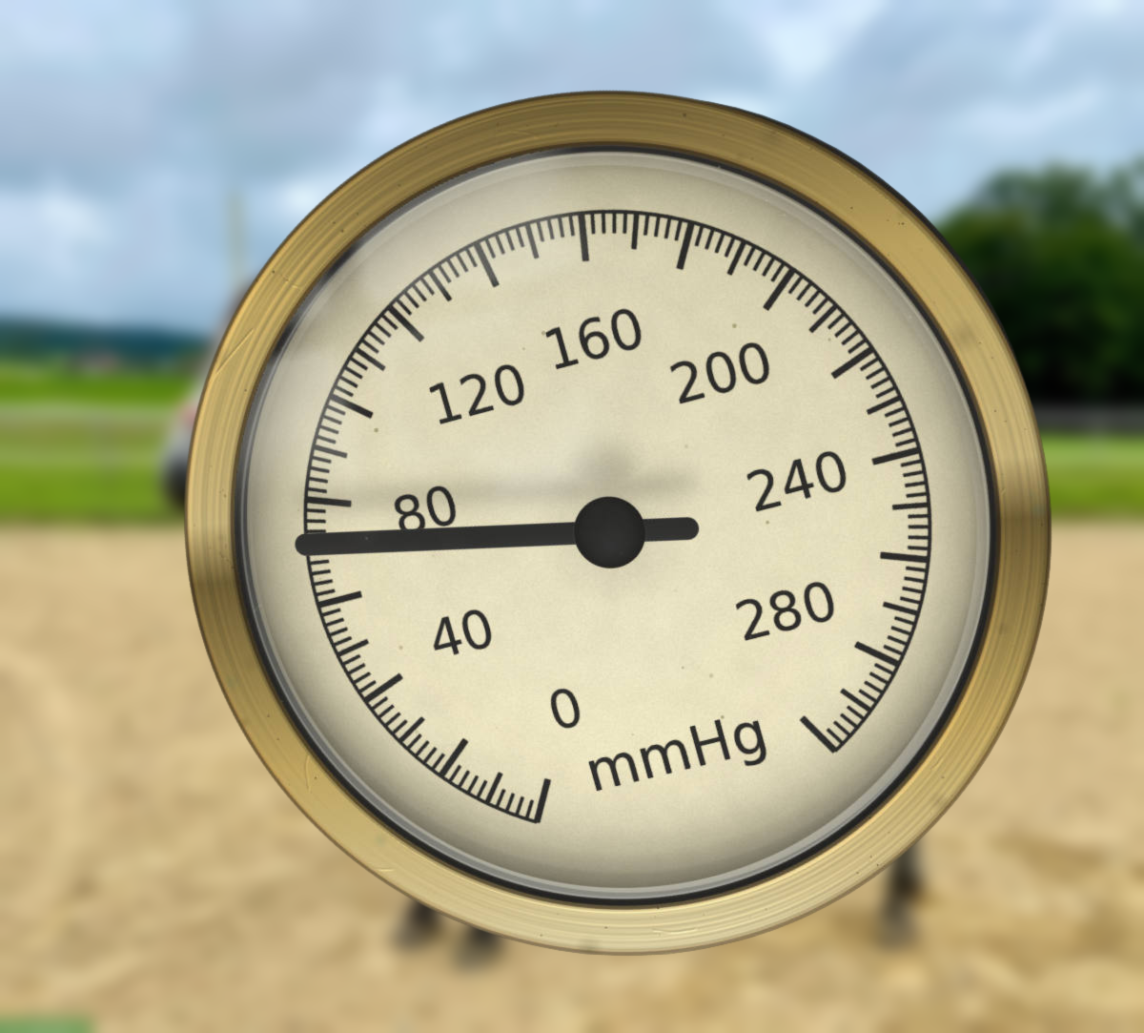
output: 72 mmHg
